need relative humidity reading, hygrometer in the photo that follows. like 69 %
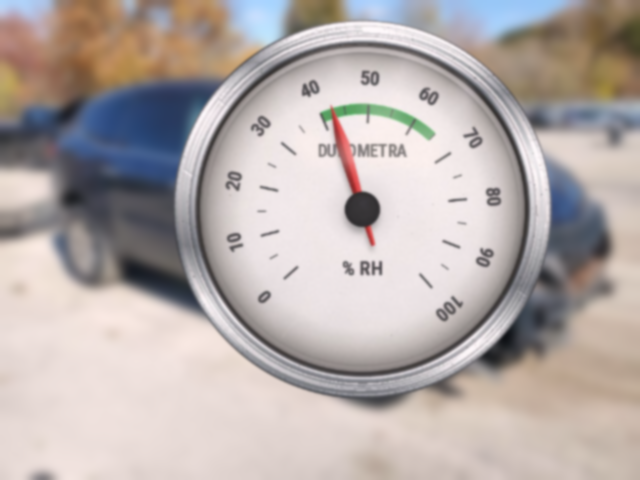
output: 42.5 %
